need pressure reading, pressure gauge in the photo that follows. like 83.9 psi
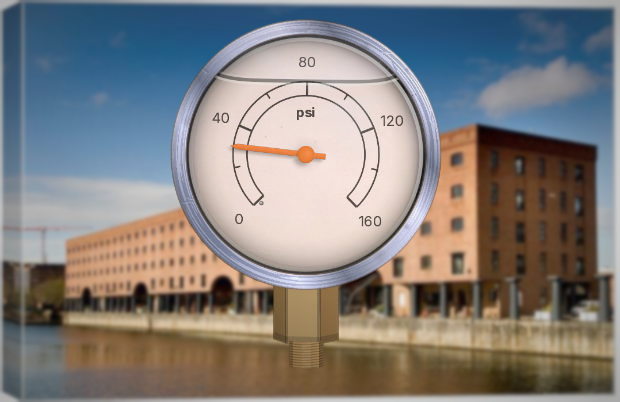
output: 30 psi
